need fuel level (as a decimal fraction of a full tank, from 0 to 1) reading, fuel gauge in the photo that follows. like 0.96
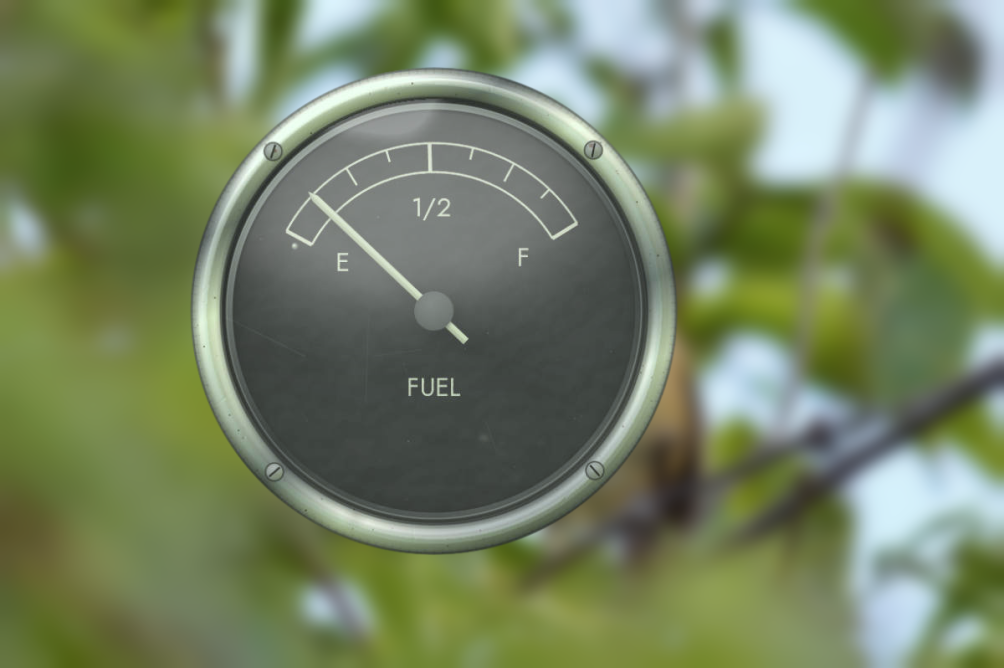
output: 0.125
